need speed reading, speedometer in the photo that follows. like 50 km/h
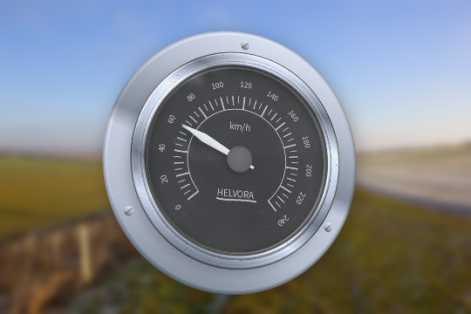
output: 60 km/h
